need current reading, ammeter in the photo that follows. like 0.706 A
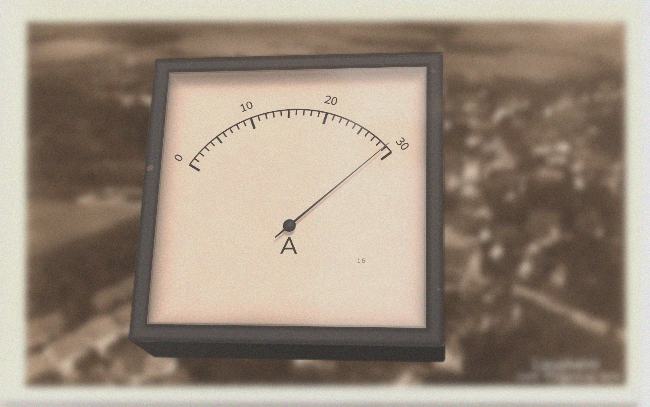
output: 29 A
